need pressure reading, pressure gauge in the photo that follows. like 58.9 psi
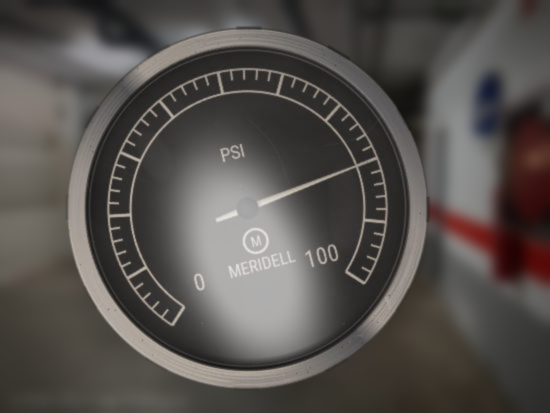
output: 80 psi
